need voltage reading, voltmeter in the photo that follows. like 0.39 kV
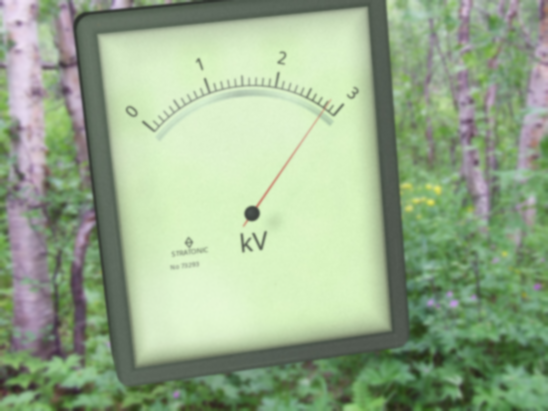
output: 2.8 kV
